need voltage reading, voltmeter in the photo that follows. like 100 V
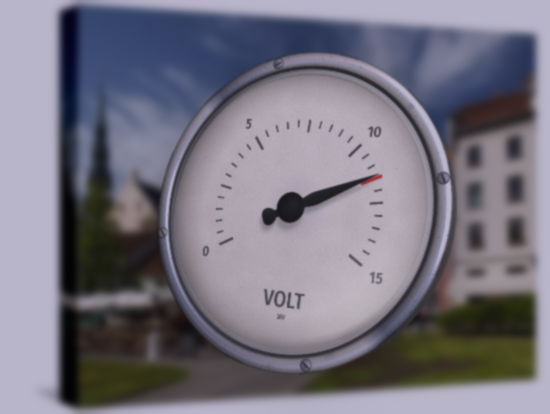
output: 11.5 V
